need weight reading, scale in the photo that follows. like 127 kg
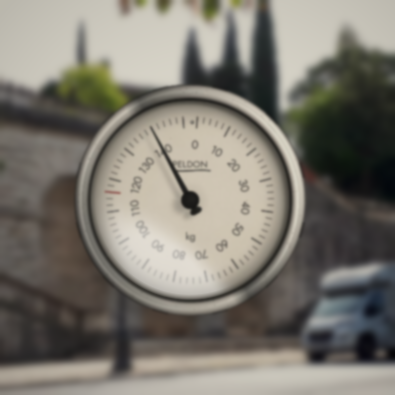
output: 140 kg
